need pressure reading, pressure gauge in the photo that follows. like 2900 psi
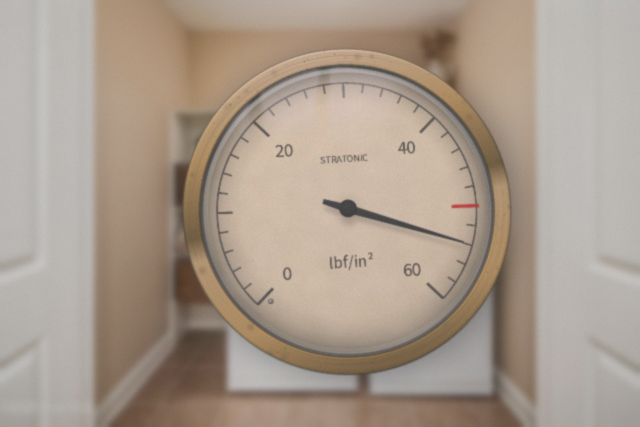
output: 54 psi
